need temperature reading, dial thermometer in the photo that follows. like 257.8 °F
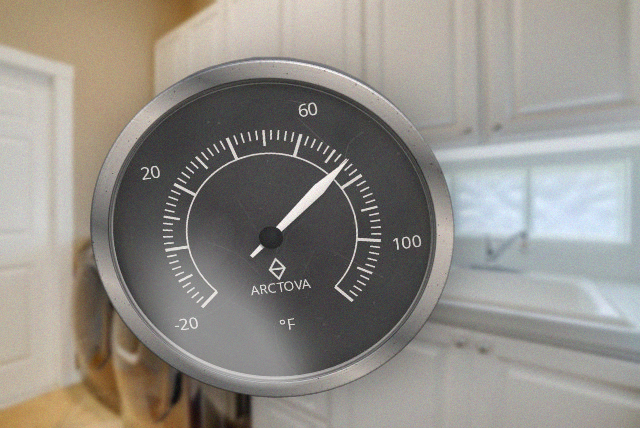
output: 74 °F
